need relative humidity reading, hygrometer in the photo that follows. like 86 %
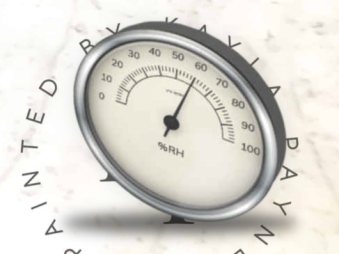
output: 60 %
